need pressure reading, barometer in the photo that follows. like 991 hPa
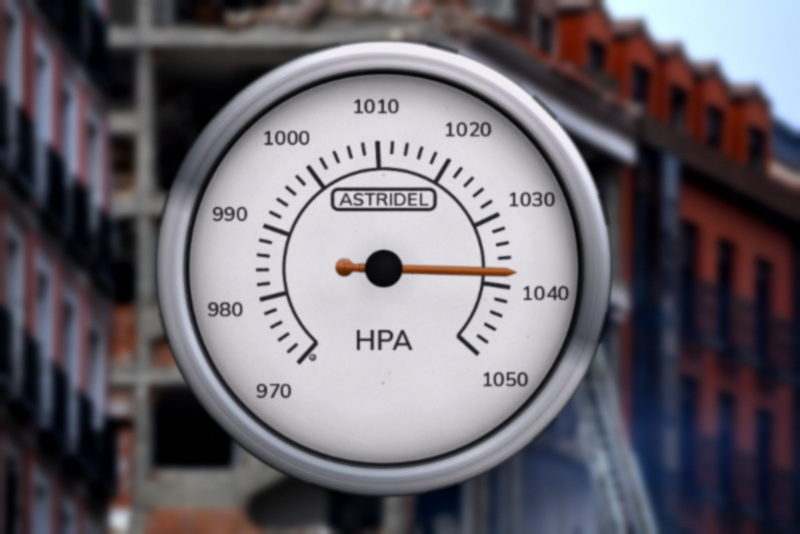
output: 1038 hPa
